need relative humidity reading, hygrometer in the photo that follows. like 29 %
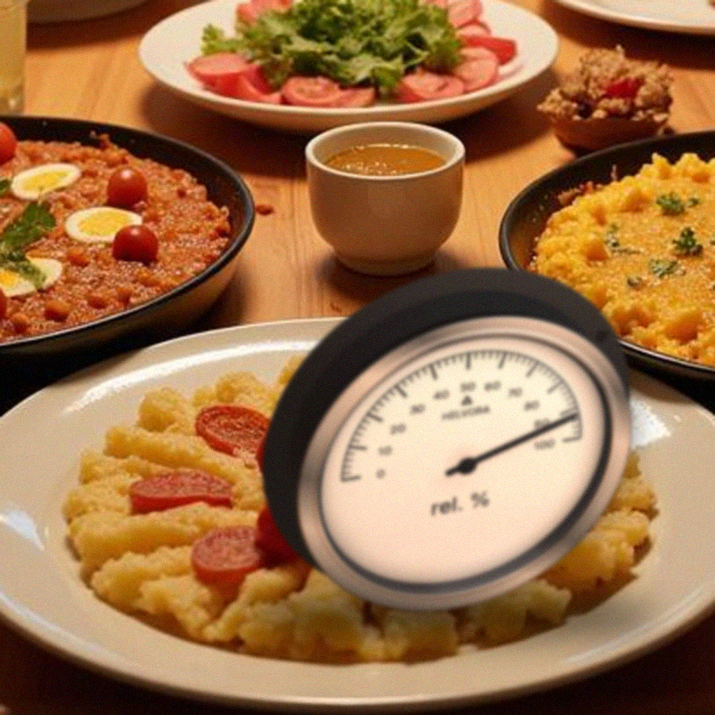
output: 90 %
